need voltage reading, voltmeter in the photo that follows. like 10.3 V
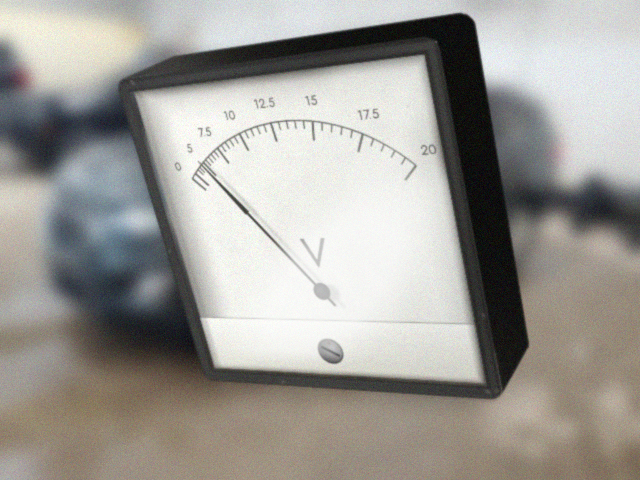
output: 5 V
